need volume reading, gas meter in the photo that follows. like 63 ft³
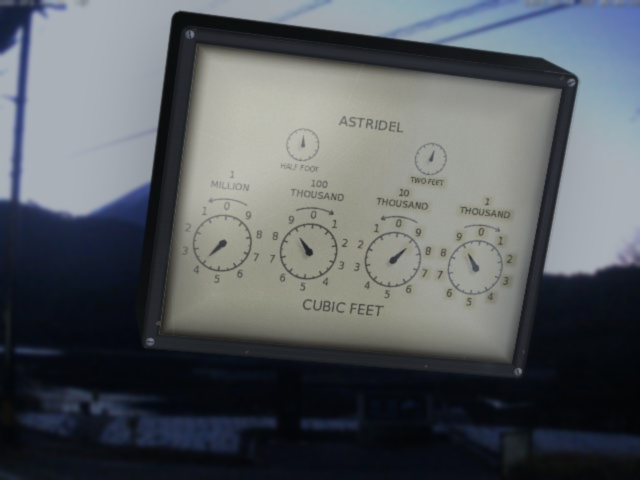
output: 388900 ft³
